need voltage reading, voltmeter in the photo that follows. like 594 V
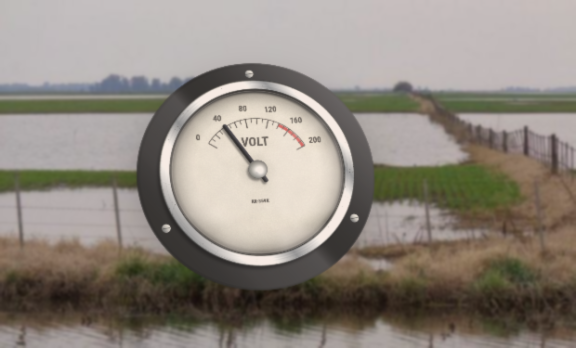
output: 40 V
